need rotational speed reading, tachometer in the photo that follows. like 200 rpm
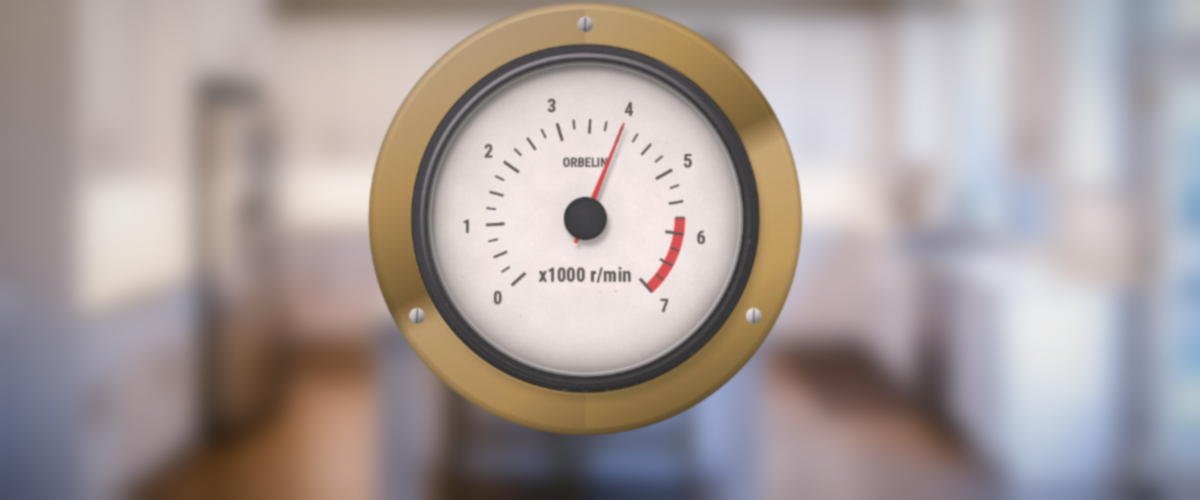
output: 4000 rpm
